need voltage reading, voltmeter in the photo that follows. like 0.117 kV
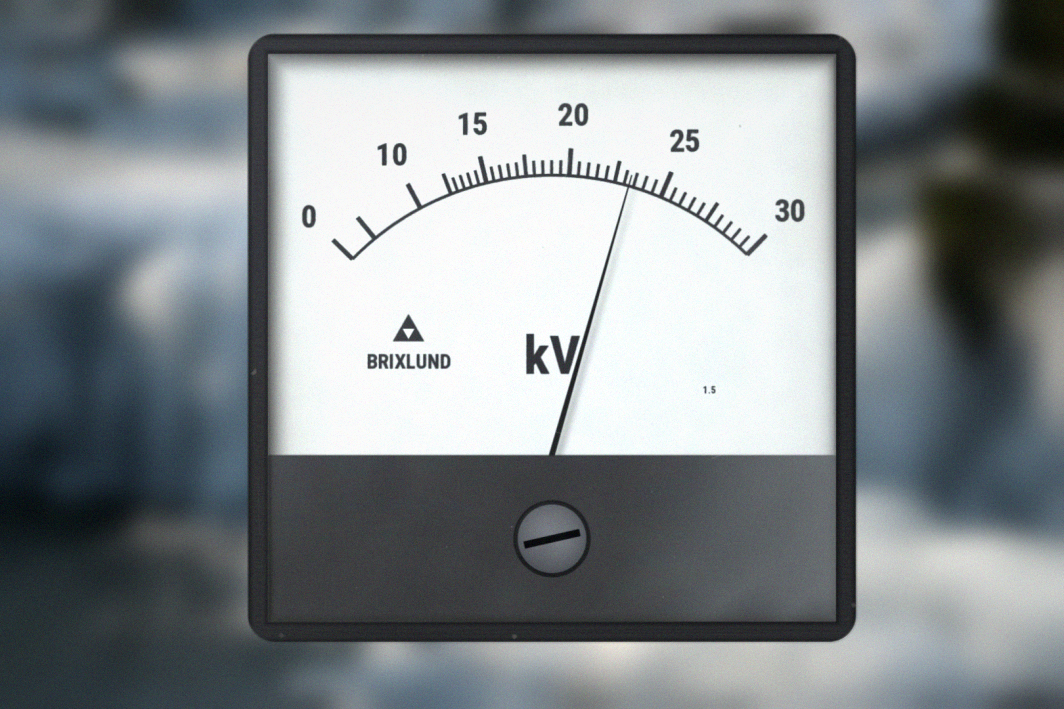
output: 23.25 kV
